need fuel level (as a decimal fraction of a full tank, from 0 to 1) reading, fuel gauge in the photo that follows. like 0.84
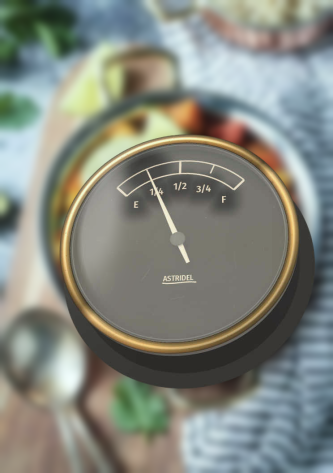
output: 0.25
